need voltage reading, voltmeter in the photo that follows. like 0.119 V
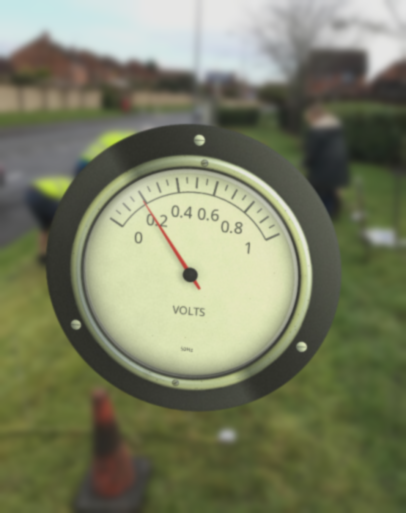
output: 0.2 V
